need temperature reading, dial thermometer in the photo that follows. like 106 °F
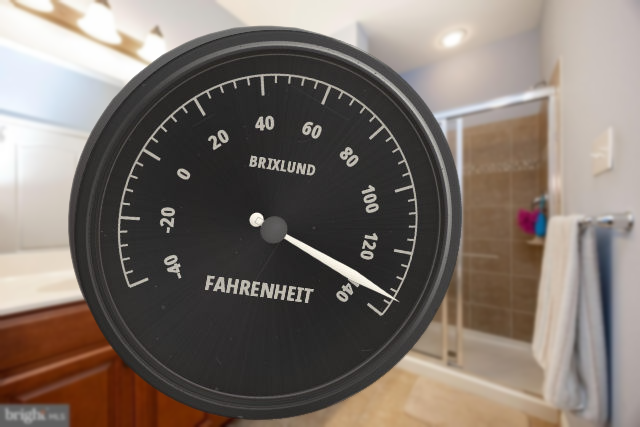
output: 134 °F
